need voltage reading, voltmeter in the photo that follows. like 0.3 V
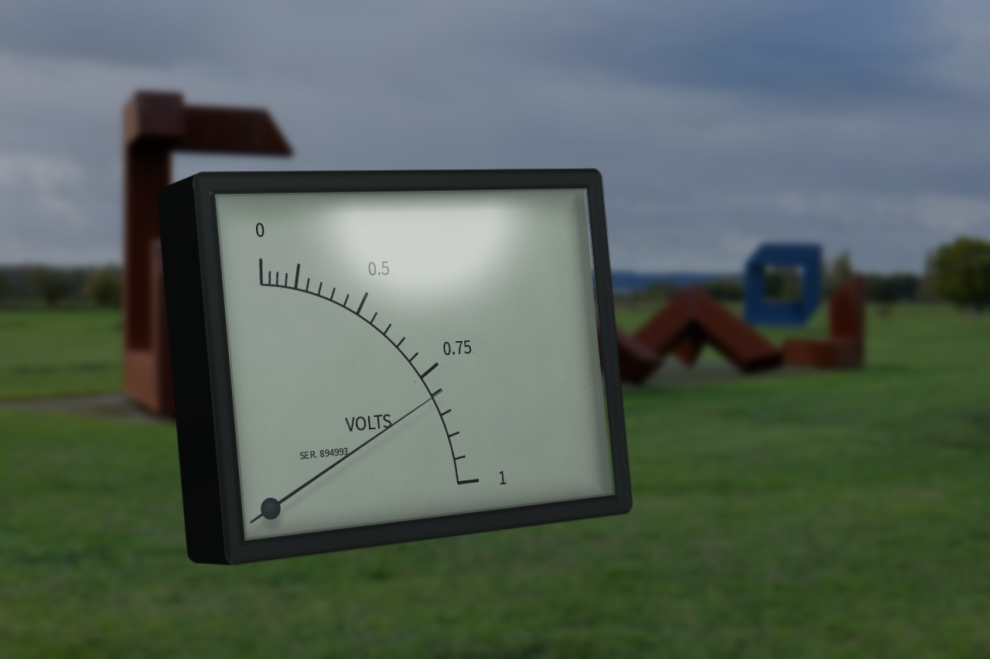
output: 0.8 V
